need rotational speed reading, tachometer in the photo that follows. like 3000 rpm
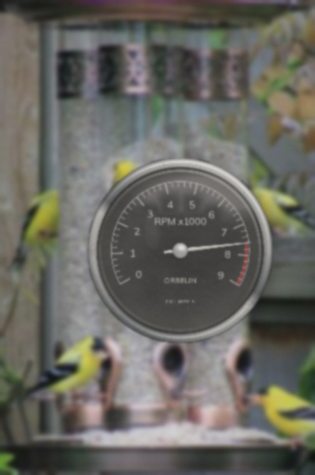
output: 7600 rpm
